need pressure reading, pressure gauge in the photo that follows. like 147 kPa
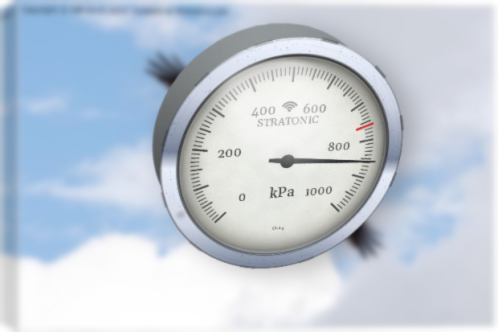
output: 850 kPa
